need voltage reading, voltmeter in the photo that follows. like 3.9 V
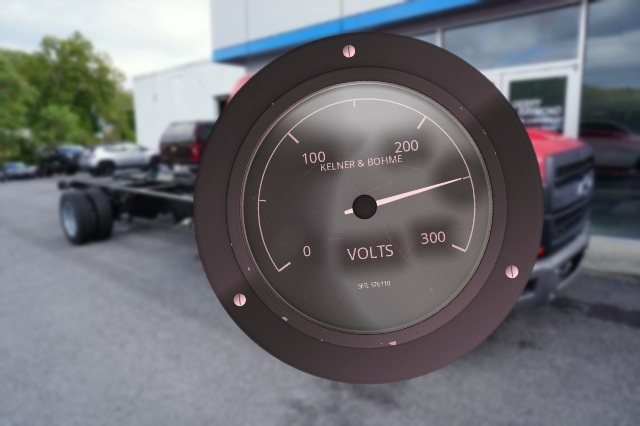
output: 250 V
